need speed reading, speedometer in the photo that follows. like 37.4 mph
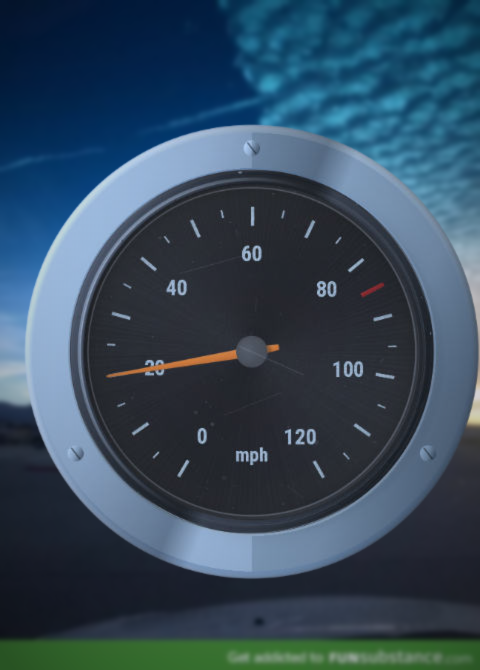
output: 20 mph
